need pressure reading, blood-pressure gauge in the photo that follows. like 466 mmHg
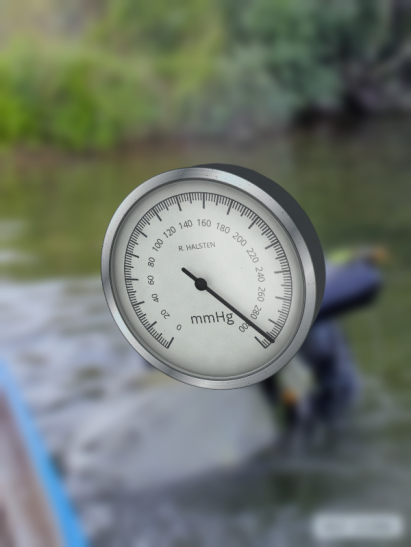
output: 290 mmHg
